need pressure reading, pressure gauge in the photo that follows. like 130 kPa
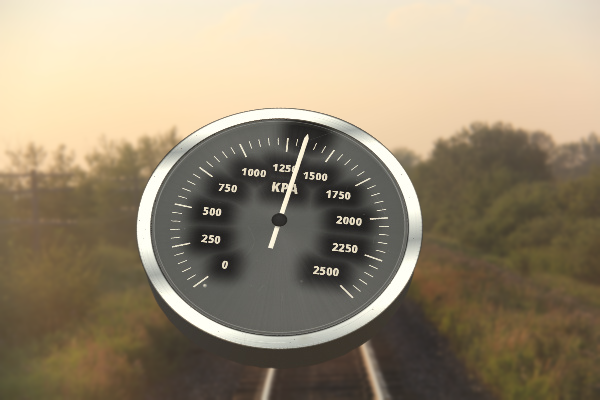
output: 1350 kPa
